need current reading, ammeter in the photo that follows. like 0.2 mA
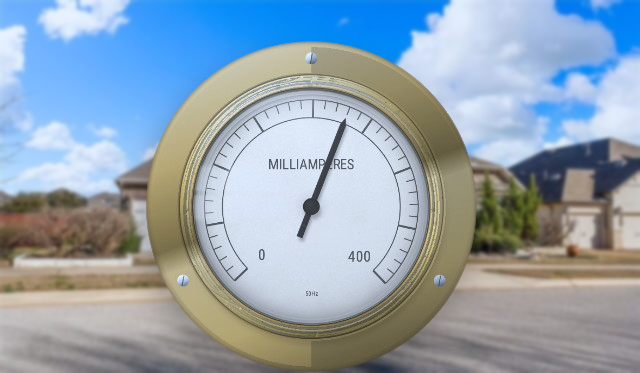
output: 230 mA
